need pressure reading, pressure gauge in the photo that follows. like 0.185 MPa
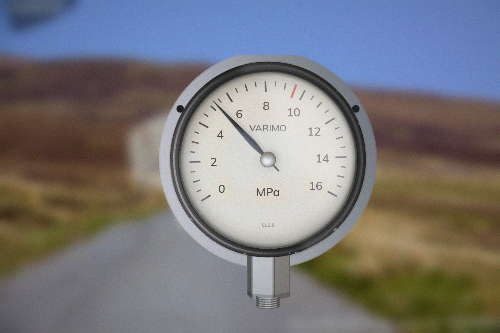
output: 5.25 MPa
